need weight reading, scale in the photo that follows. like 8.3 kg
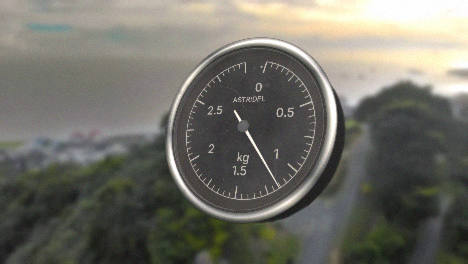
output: 1.15 kg
